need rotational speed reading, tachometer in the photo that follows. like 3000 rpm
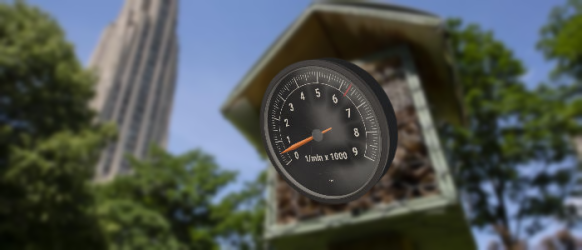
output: 500 rpm
